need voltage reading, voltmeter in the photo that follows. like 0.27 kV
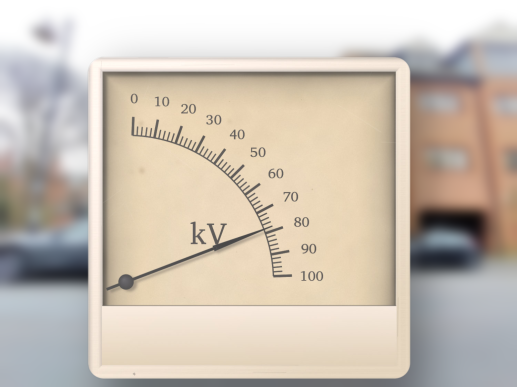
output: 78 kV
